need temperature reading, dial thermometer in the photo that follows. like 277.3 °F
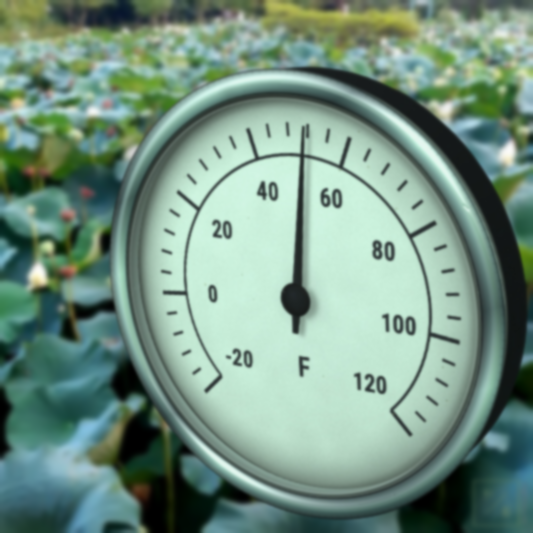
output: 52 °F
